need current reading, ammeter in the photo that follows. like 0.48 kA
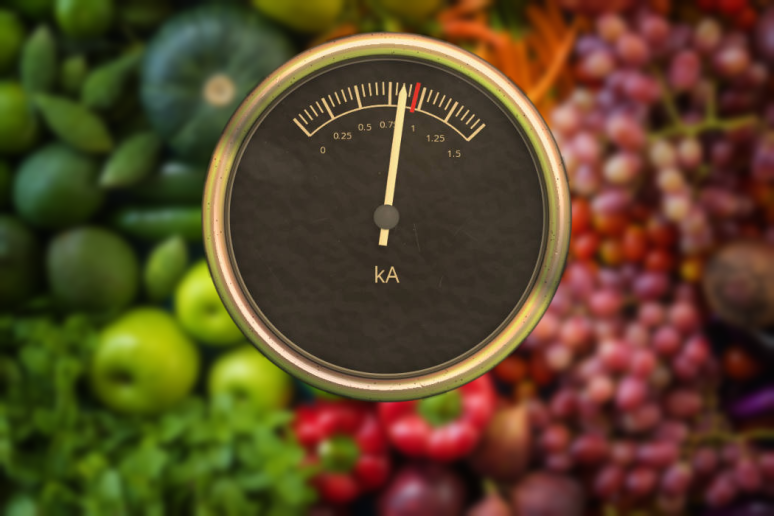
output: 0.85 kA
